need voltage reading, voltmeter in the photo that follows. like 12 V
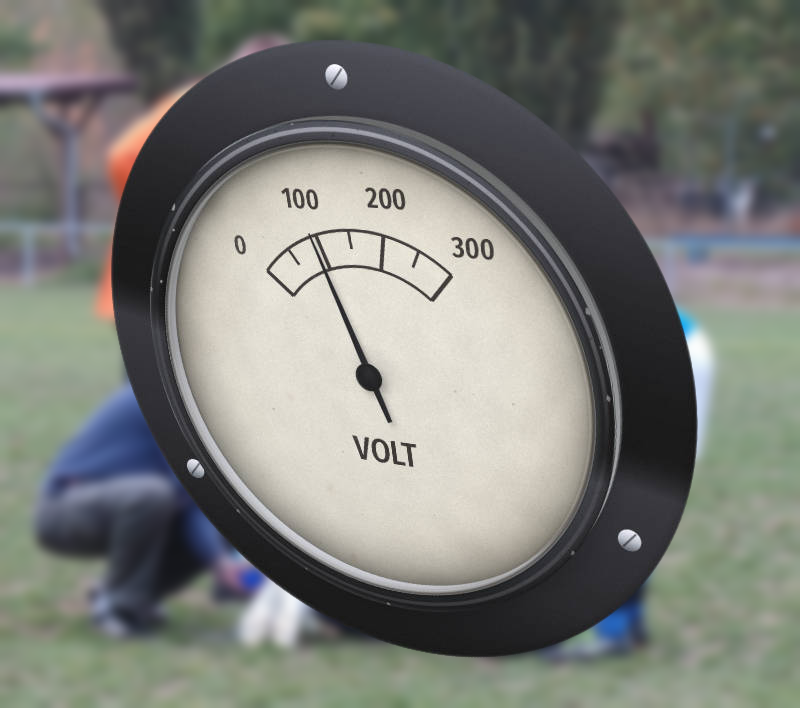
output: 100 V
